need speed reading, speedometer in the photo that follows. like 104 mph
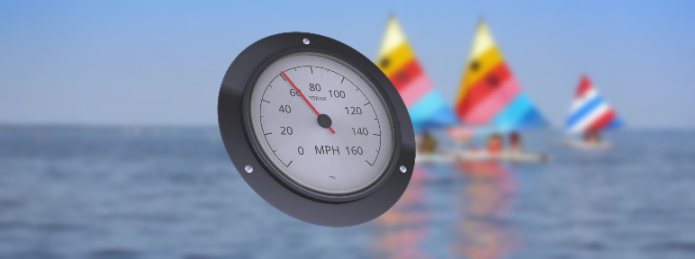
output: 60 mph
